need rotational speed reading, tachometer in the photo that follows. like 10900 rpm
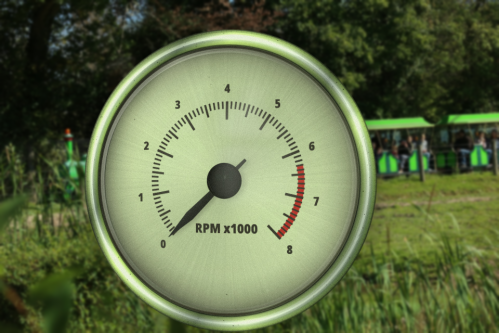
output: 0 rpm
